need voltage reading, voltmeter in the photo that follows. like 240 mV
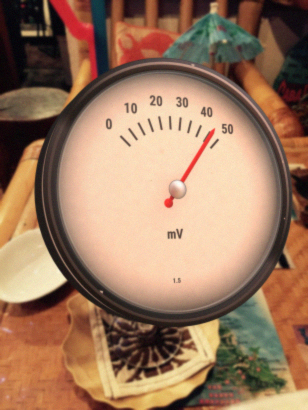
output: 45 mV
